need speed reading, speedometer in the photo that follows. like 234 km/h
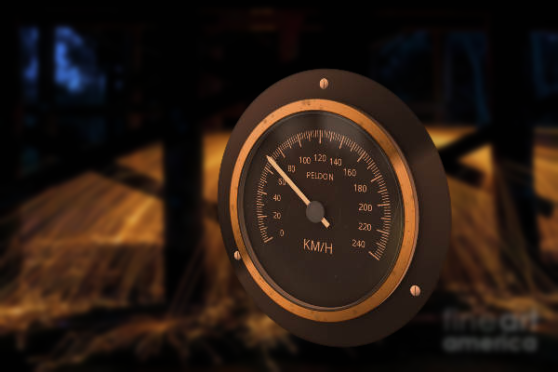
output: 70 km/h
